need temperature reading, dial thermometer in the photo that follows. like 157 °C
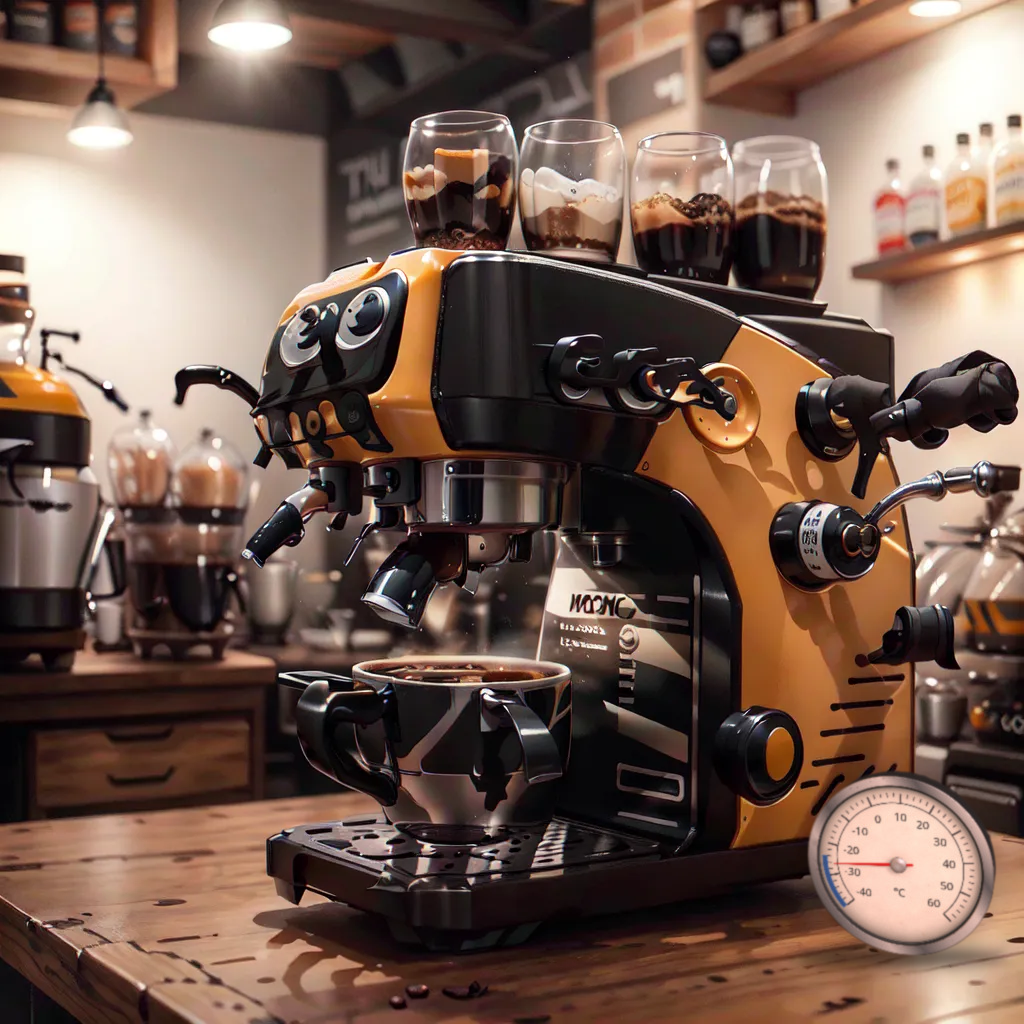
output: -26 °C
